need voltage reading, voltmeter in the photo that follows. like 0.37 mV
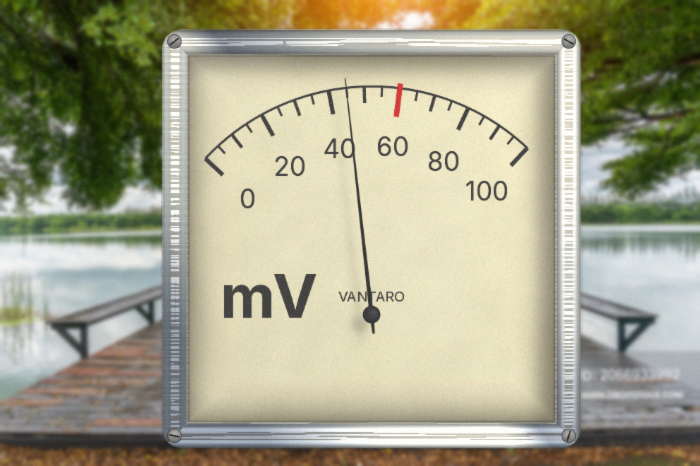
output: 45 mV
